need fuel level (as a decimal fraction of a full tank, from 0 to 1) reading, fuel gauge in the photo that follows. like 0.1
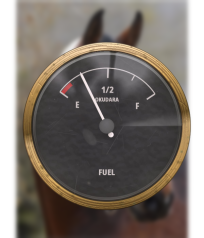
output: 0.25
